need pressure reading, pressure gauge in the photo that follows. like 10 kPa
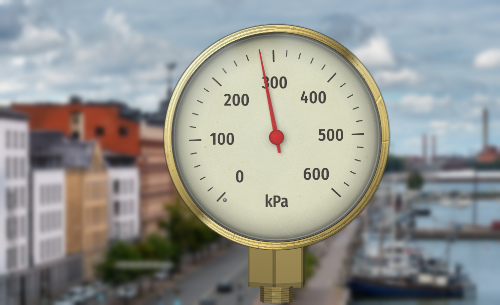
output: 280 kPa
